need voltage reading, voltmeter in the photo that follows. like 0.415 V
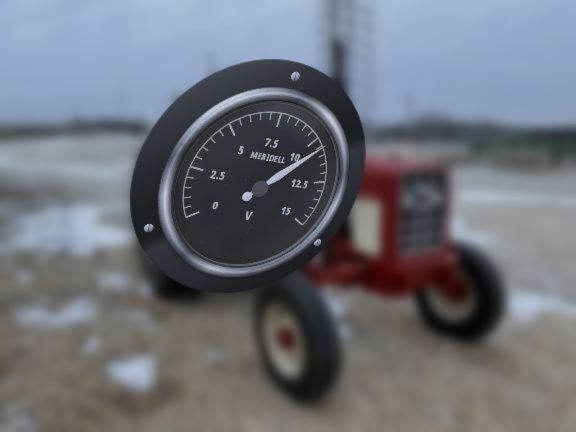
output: 10.5 V
